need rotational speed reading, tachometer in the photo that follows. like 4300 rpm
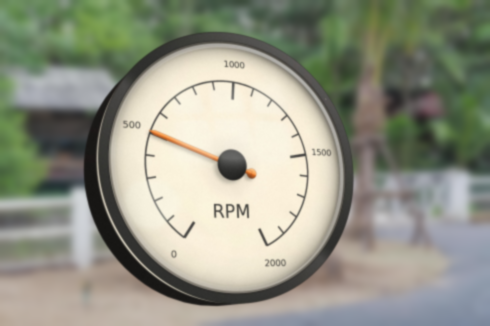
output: 500 rpm
